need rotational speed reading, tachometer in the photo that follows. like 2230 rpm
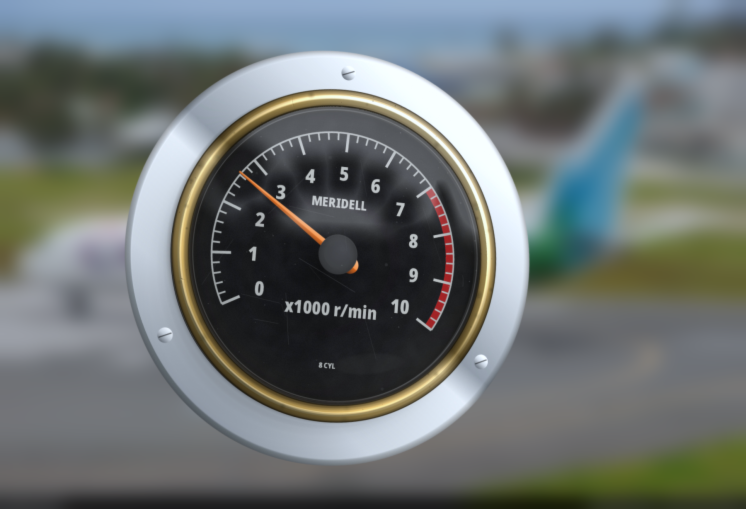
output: 2600 rpm
